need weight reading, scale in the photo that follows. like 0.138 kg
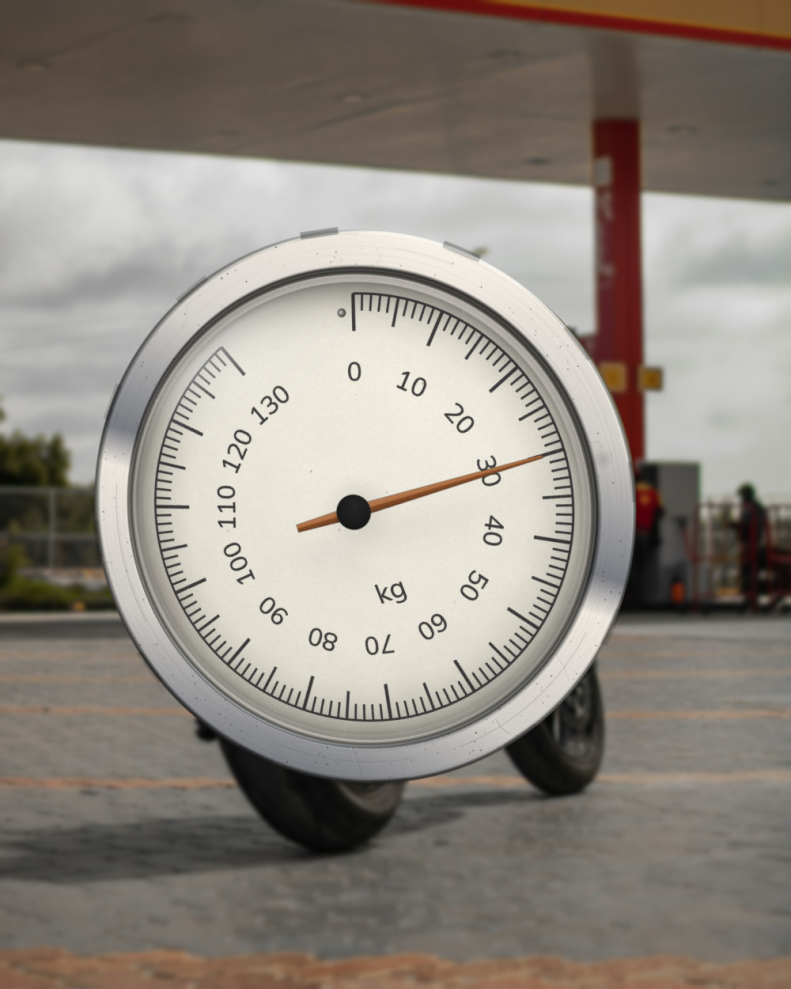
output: 30 kg
